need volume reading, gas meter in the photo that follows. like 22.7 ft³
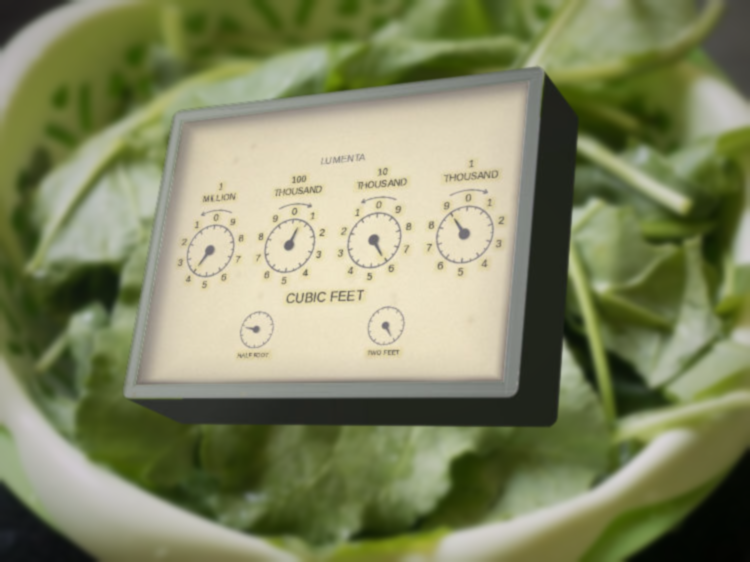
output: 405900 ft³
